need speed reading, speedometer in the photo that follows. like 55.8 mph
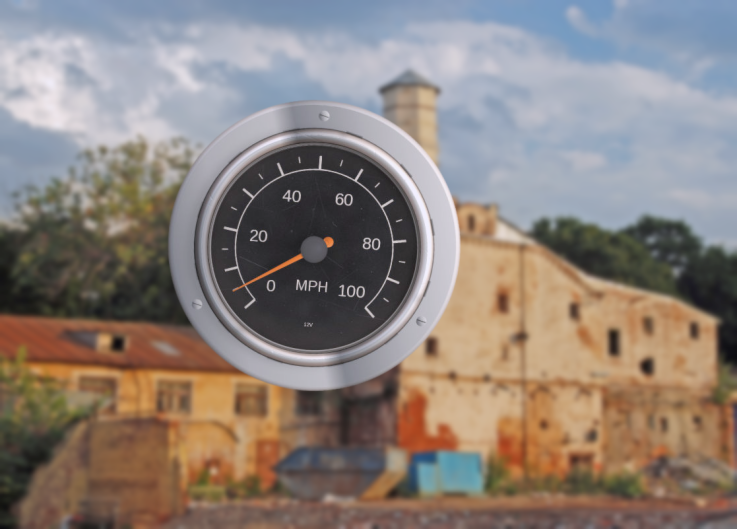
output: 5 mph
